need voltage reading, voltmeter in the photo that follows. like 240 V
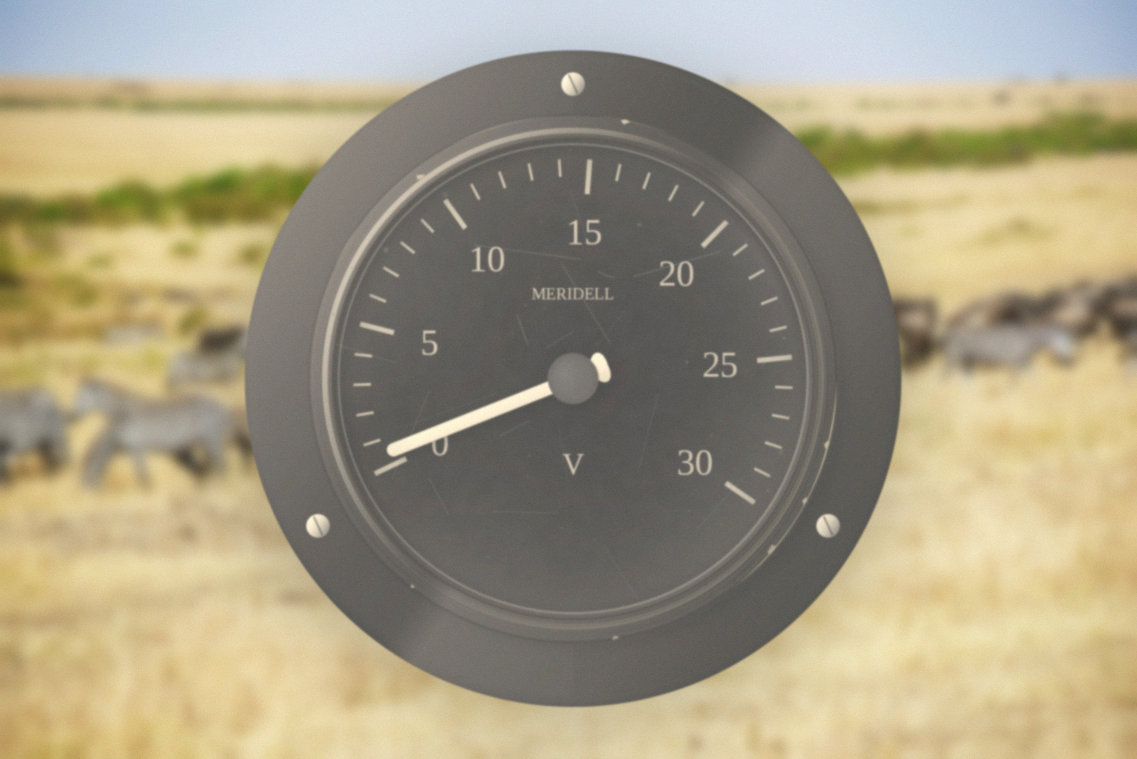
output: 0.5 V
